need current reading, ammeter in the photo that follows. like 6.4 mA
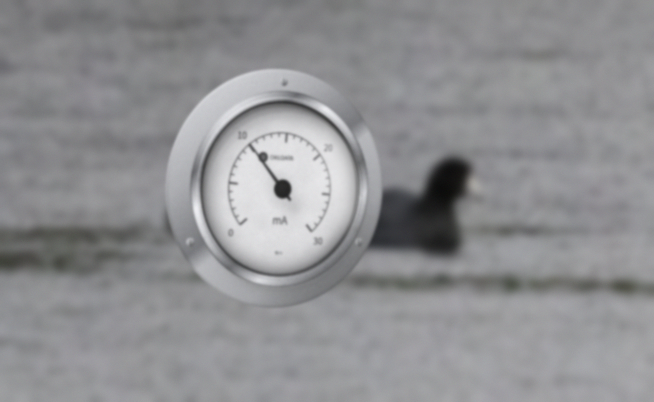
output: 10 mA
